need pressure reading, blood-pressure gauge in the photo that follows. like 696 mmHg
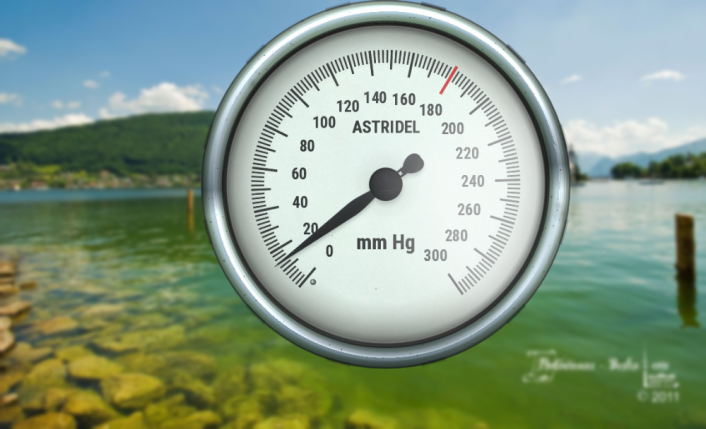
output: 14 mmHg
